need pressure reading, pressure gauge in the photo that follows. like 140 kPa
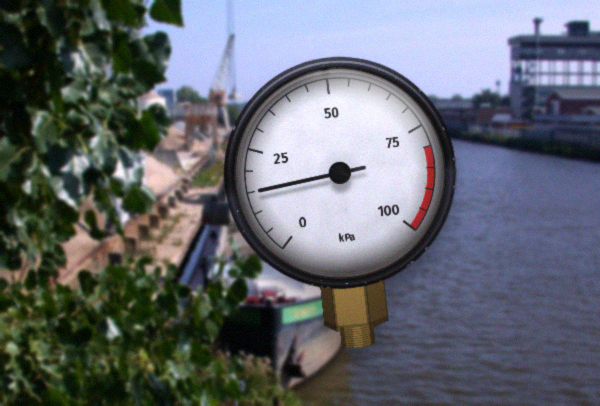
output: 15 kPa
